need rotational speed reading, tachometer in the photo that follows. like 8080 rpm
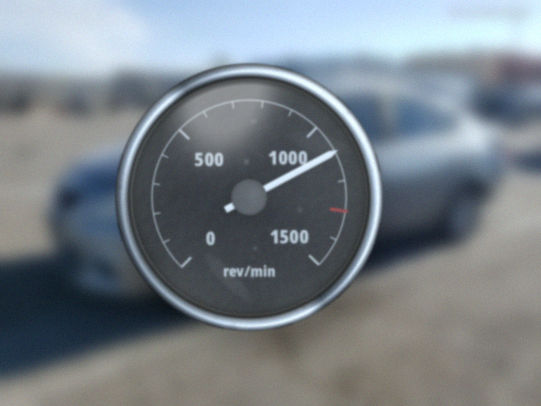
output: 1100 rpm
